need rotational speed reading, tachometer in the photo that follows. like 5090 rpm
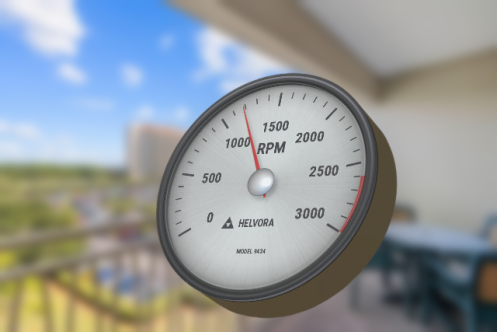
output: 1200 rpm
